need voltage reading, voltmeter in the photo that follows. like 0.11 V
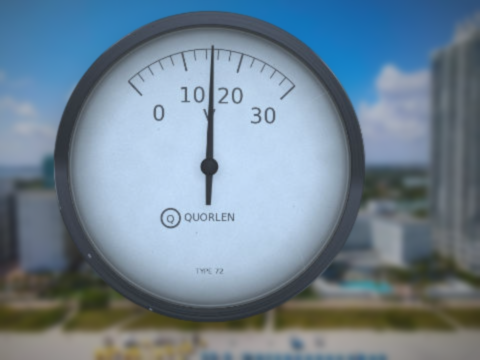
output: 15 V
